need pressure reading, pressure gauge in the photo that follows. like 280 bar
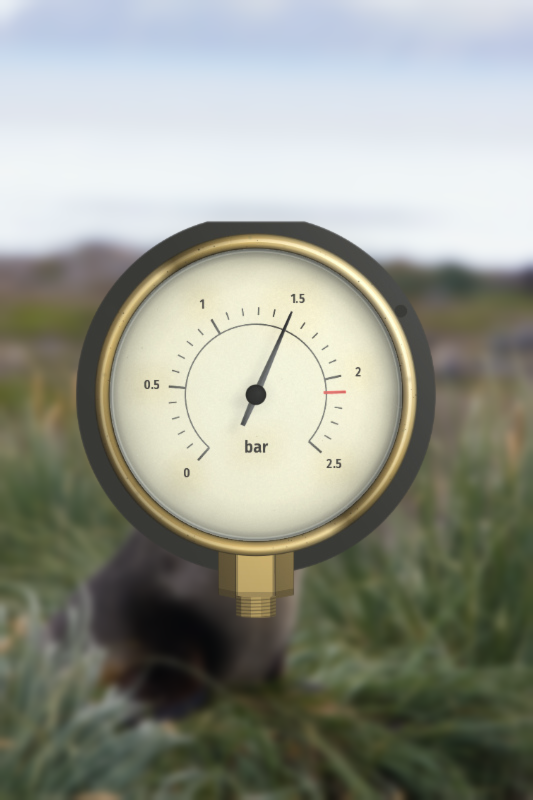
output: 1.5 bar
